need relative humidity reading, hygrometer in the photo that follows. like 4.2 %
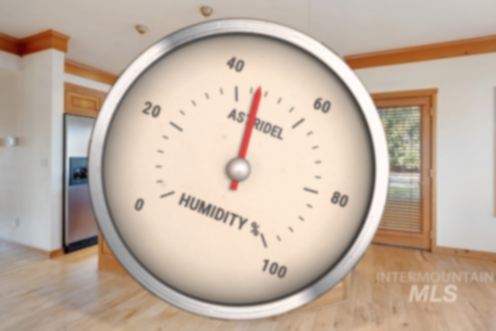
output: 46 %
